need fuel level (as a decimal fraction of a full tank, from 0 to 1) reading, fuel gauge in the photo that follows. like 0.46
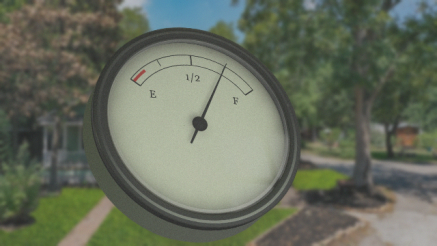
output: 0.75
